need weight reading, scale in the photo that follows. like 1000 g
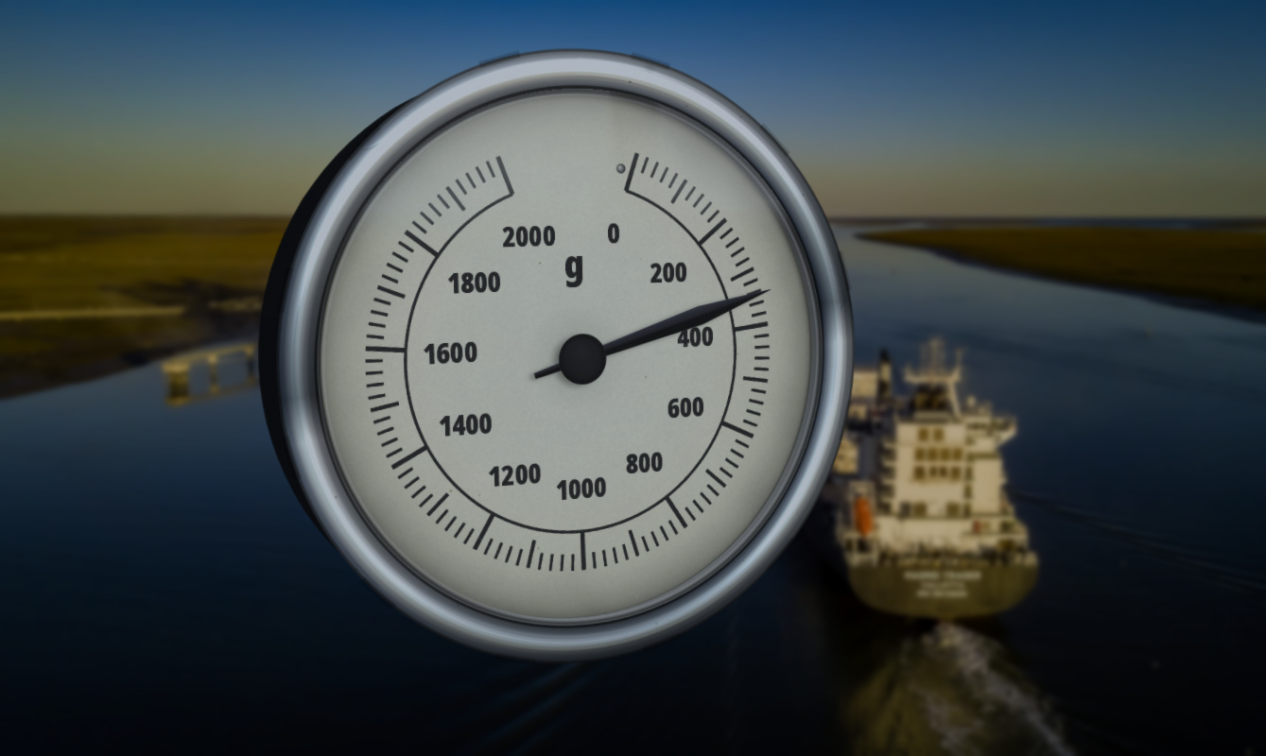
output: 340 g
